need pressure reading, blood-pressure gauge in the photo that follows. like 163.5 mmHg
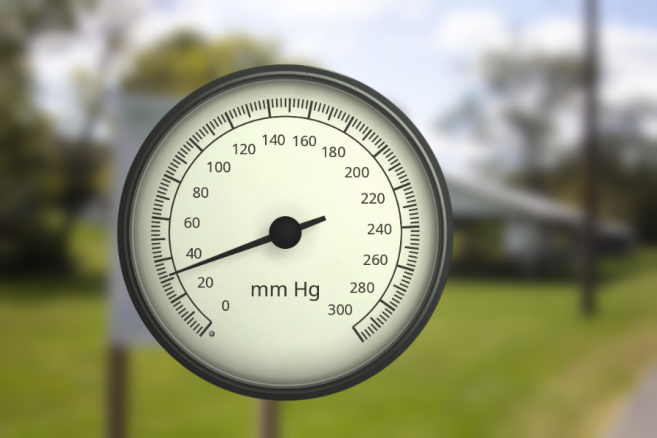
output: 32 mmHg
